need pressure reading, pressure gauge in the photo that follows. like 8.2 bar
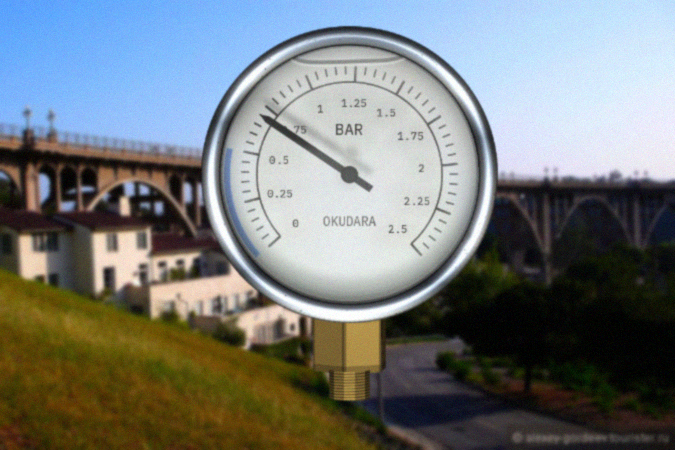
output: 0.7 bar
